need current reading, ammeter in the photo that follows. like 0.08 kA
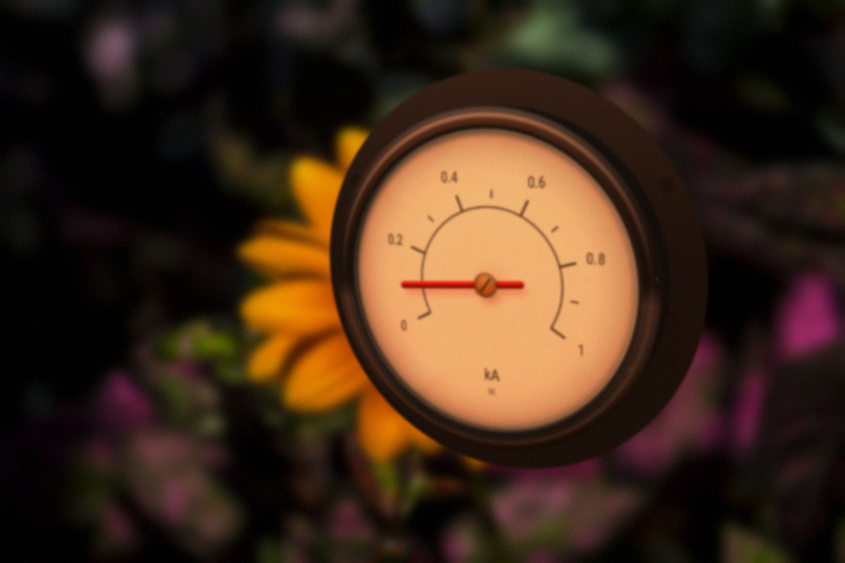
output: 0.1 kA
